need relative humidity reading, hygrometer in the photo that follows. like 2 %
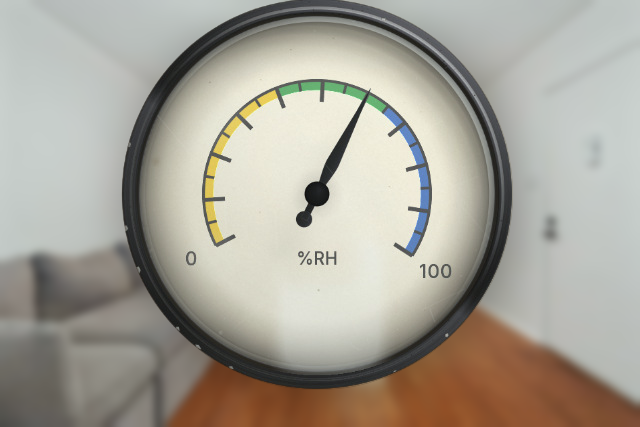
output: 60 %
